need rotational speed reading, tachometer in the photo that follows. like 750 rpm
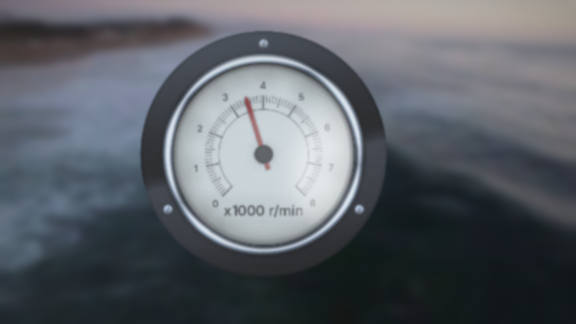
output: 3500 rpm
